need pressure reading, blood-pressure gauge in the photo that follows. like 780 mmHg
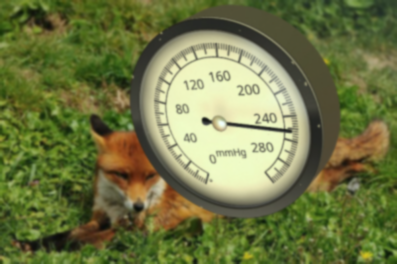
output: 250 mmHg
